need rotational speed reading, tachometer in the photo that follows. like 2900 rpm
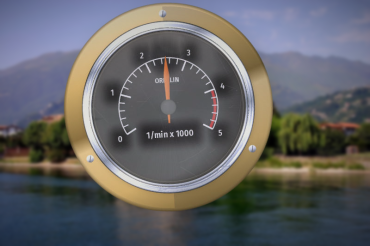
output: 2500 rpm
